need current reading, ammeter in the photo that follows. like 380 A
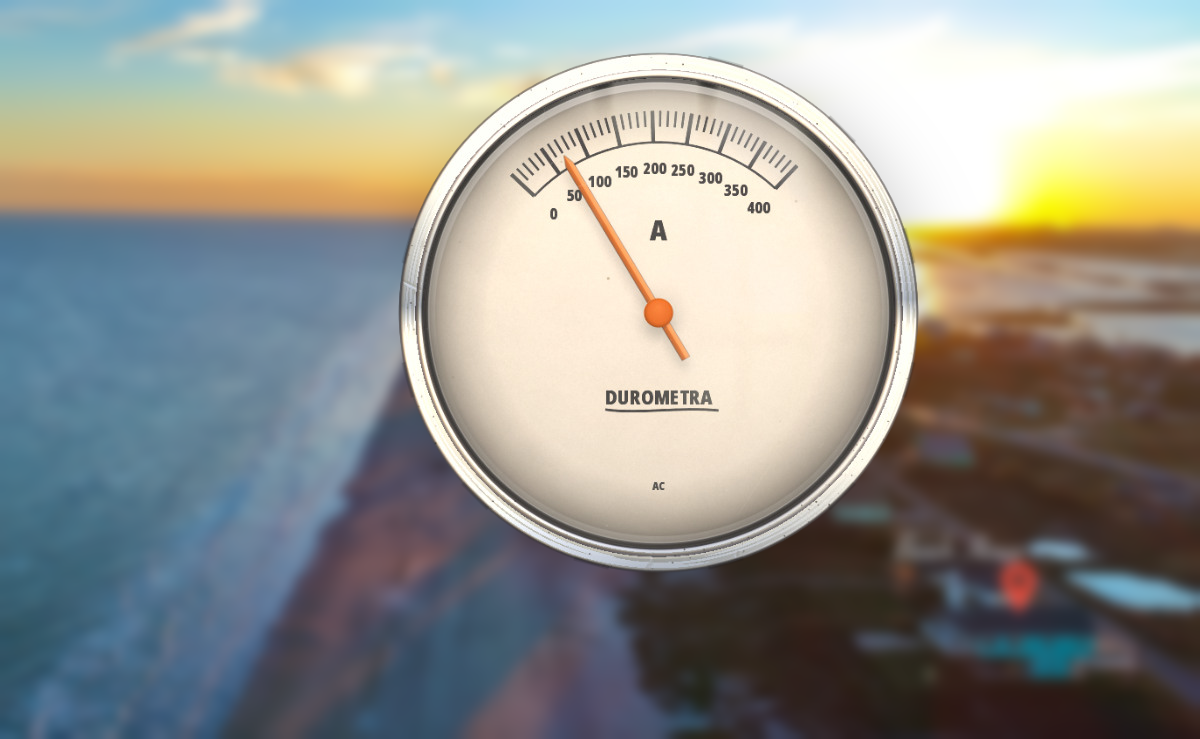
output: 70 A
